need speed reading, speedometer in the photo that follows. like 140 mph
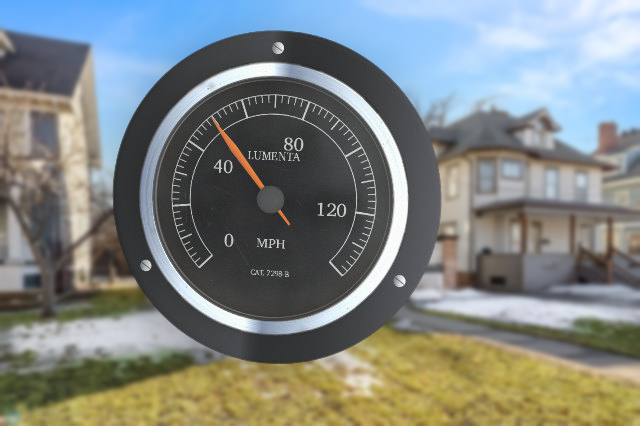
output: 50 mph
